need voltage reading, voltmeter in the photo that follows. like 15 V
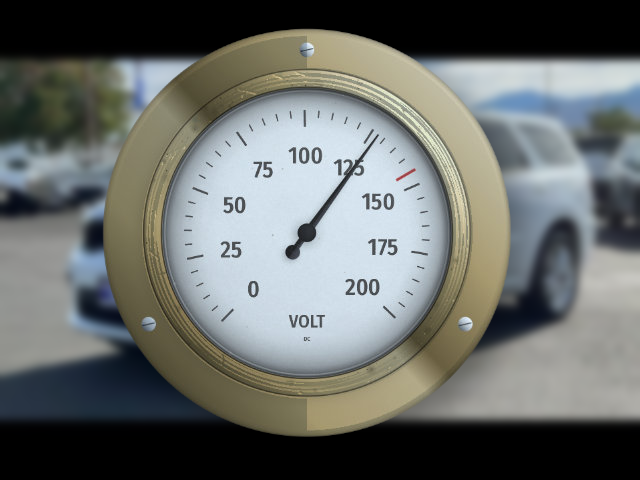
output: 127.5 V
